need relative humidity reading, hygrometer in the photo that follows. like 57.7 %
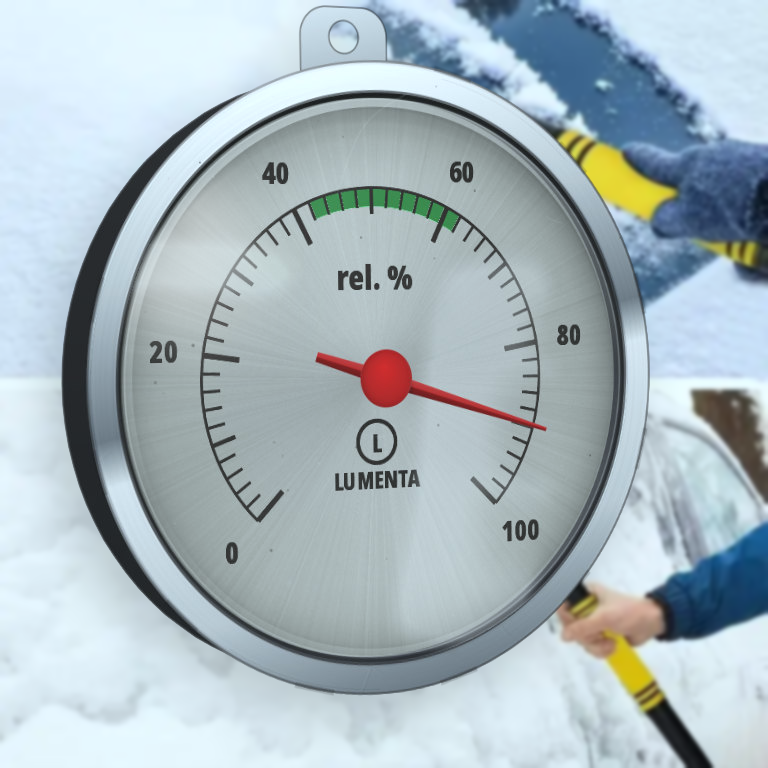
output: 90 %
